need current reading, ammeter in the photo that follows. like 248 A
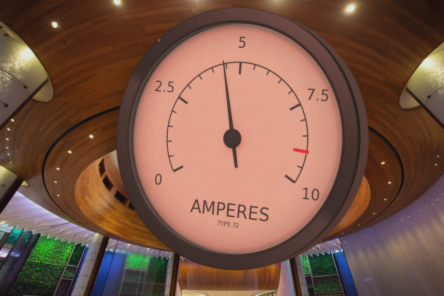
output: 4.5 A
